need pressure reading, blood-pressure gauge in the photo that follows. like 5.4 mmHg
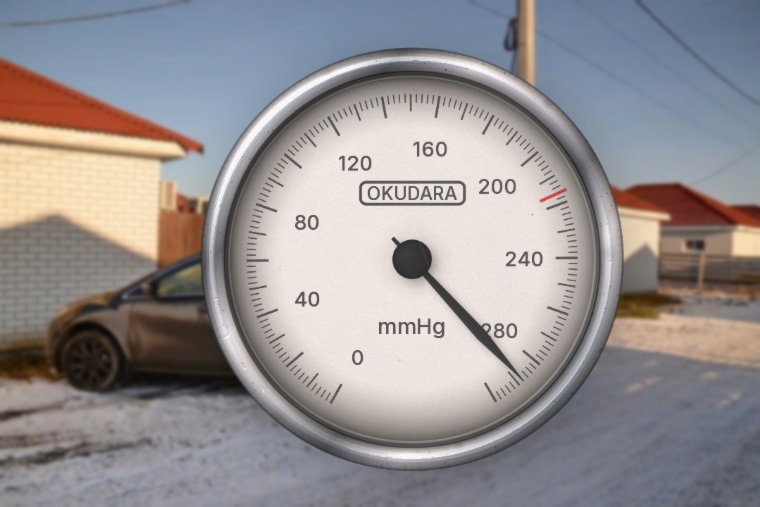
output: 288 mmHg
